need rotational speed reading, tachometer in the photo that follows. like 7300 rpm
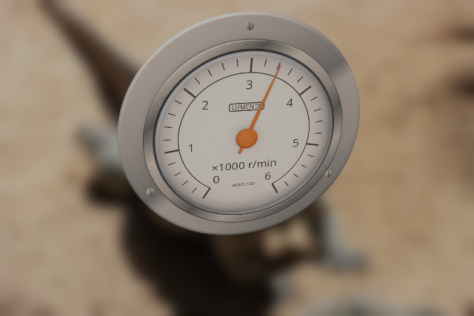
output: 3400 rpm
